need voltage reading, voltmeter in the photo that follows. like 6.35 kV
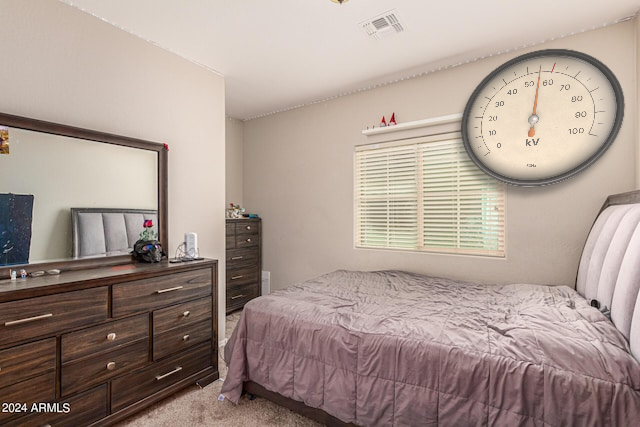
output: 55 kV
